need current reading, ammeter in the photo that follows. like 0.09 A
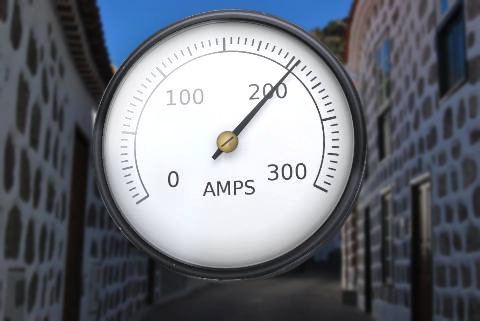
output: 205 A
